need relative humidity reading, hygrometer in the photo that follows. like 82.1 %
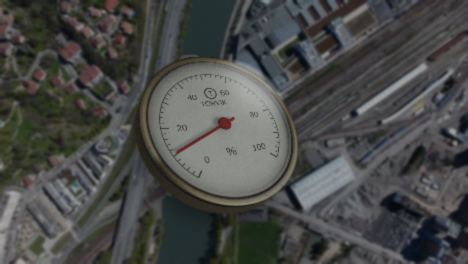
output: 10 %
